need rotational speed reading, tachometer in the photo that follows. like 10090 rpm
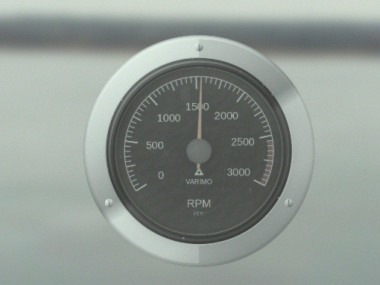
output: 1550 rpm
